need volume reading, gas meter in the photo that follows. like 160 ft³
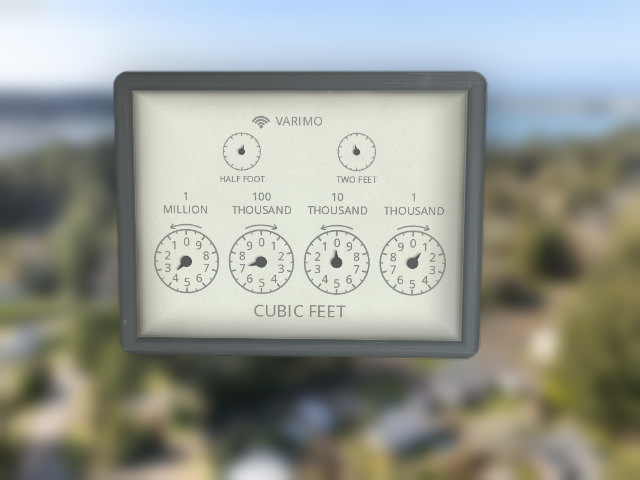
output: 370100 ft³
